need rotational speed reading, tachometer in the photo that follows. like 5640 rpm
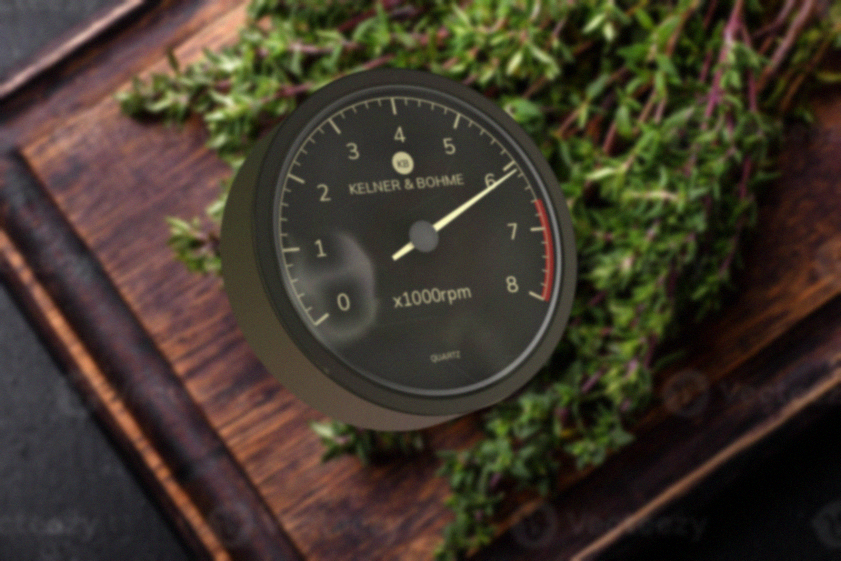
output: 6100 rpm
